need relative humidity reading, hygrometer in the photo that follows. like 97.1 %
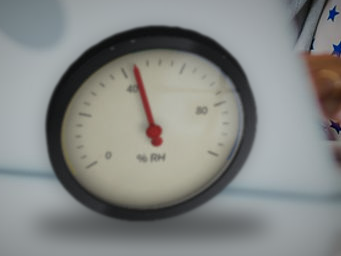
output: 44 %
